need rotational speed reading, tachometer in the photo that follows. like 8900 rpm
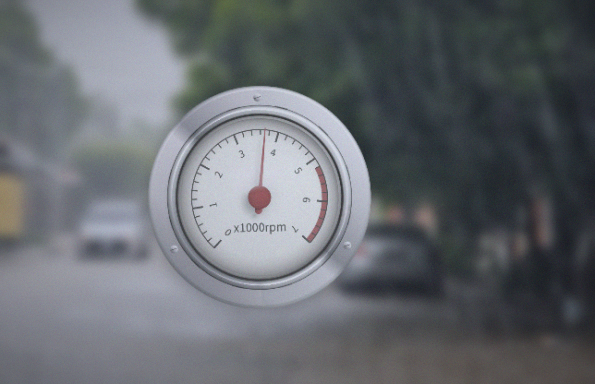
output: 3700 rpm
